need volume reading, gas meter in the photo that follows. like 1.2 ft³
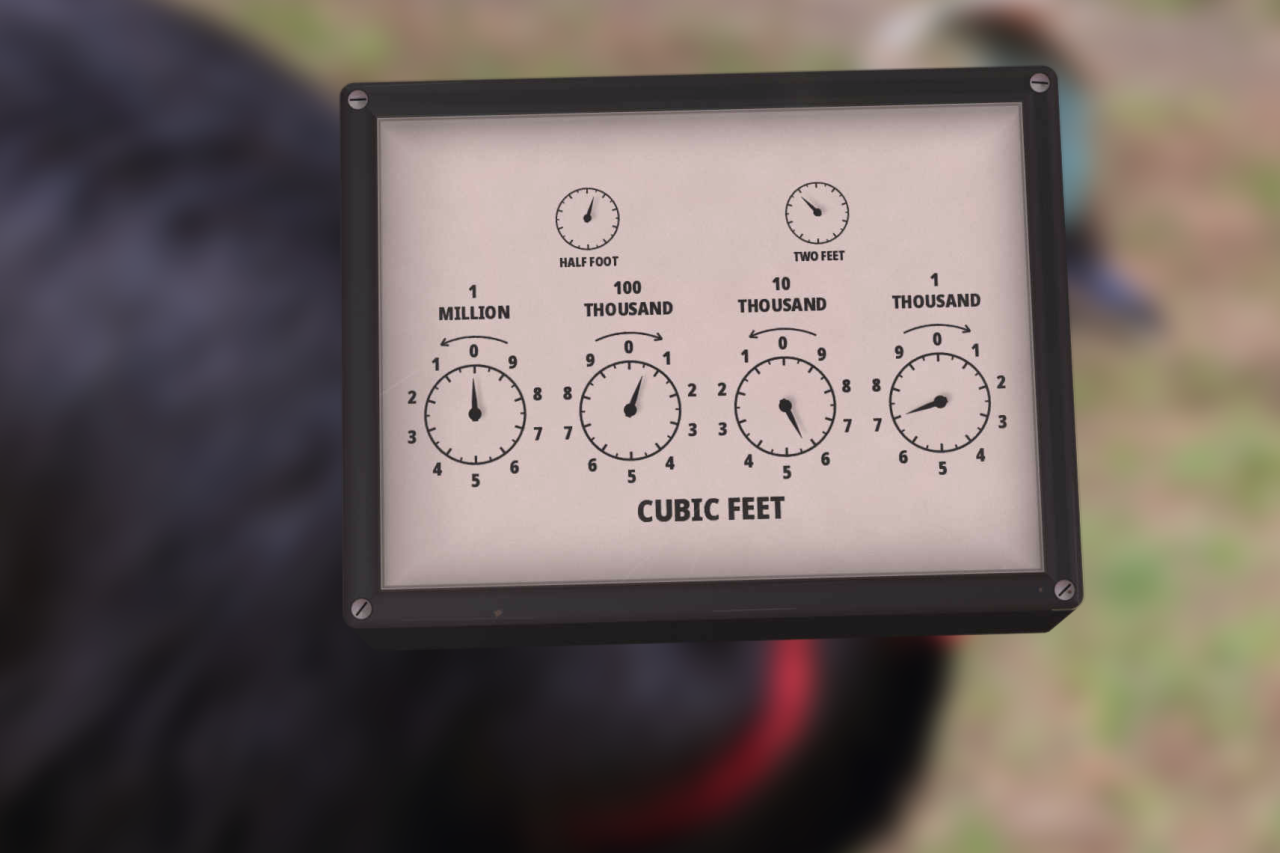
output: 5700 ft³
